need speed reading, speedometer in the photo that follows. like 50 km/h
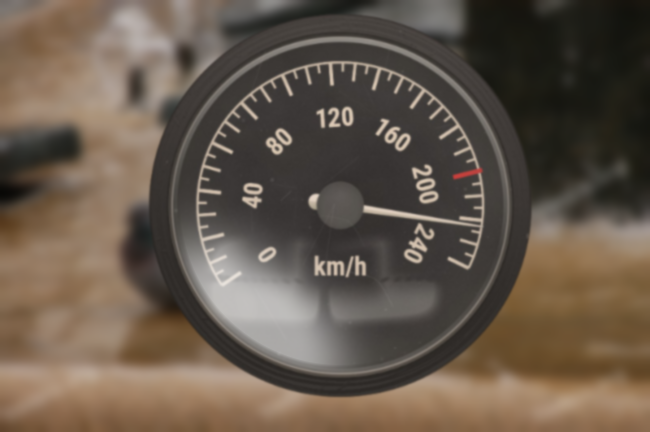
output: 222.5 km/h
